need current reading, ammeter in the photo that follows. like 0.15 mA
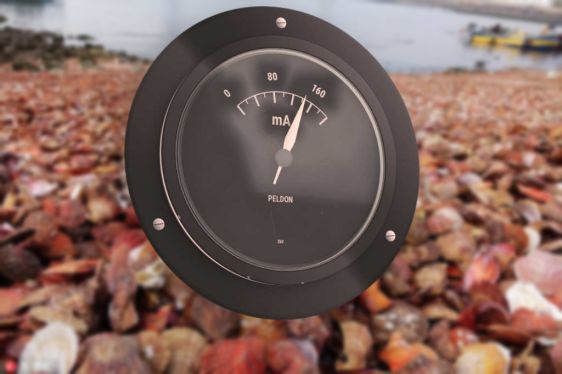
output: 140 mA
